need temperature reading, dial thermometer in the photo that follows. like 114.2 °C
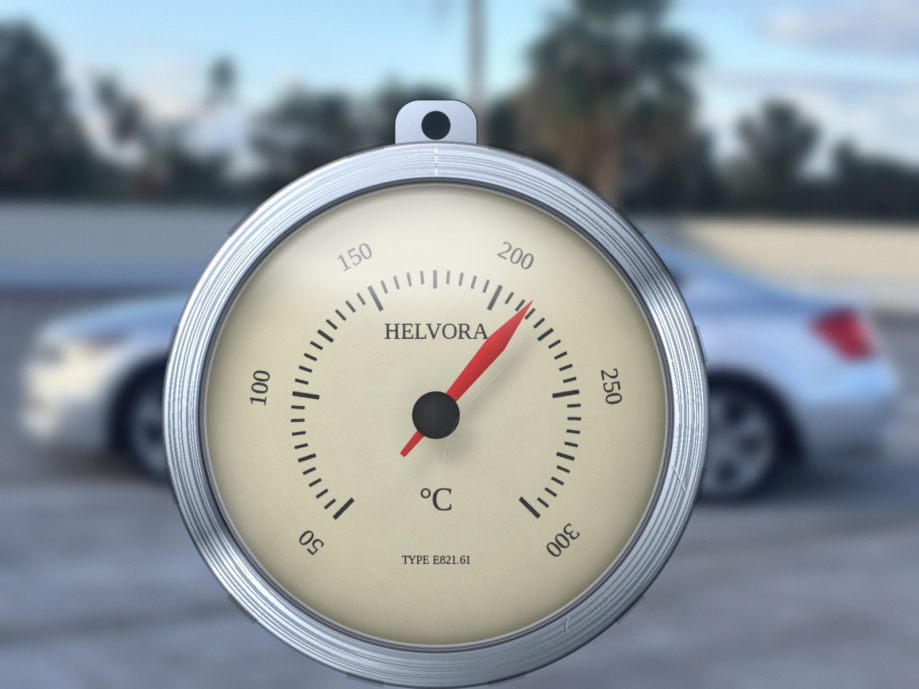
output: 212.5 °C
